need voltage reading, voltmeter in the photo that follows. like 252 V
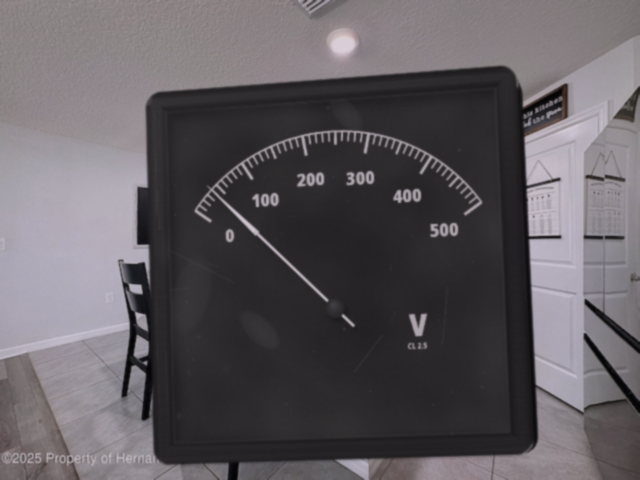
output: 40 V
